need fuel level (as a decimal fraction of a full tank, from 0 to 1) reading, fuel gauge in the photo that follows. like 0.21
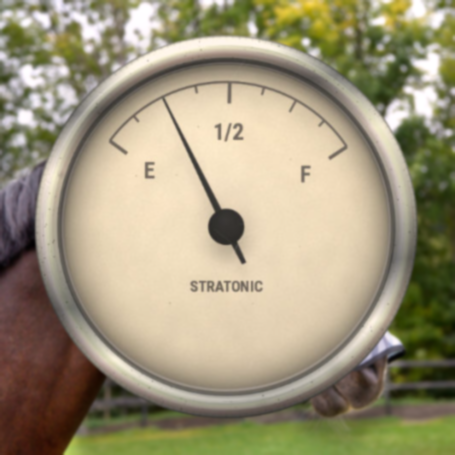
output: 0.25
